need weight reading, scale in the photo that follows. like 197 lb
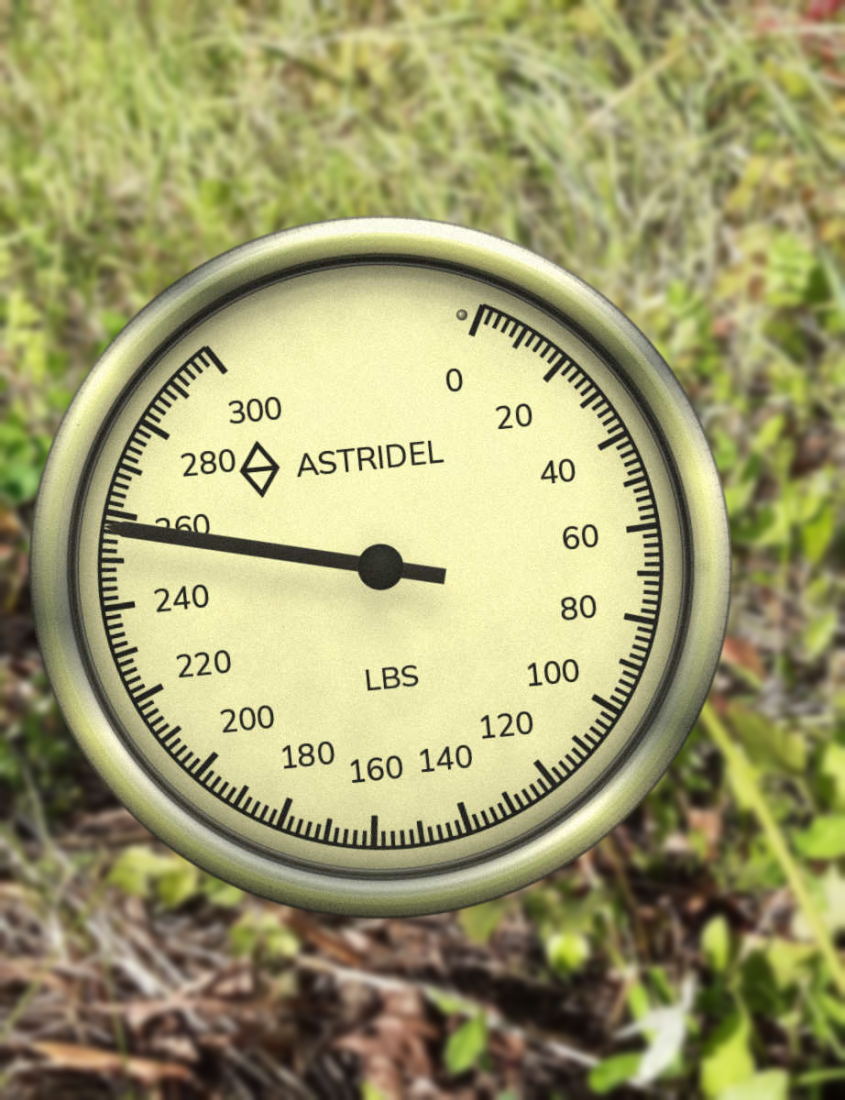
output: 257 lb
